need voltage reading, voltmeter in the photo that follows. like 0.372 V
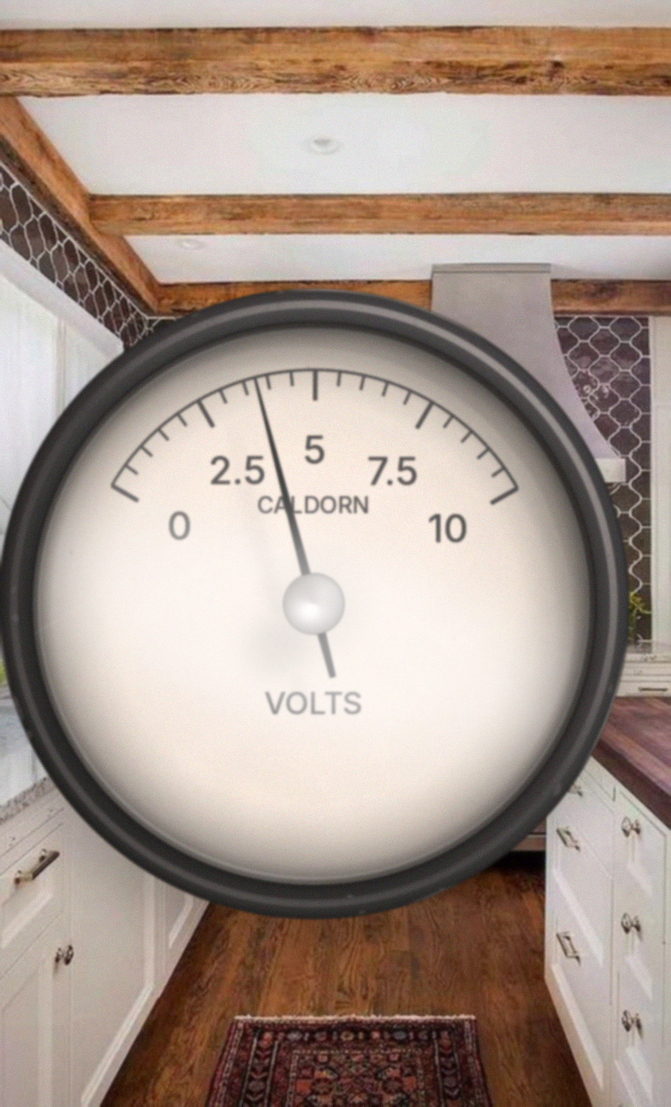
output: 3.75 V
